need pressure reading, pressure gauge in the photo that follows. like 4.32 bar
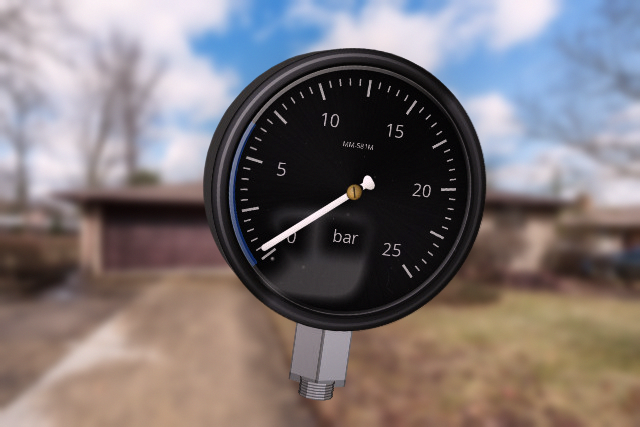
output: 0.5 bar
